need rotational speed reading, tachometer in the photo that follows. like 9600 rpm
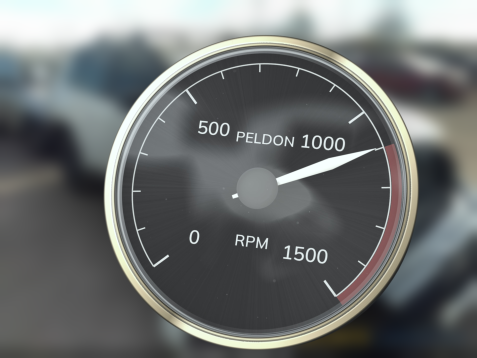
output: 1100 rpm
